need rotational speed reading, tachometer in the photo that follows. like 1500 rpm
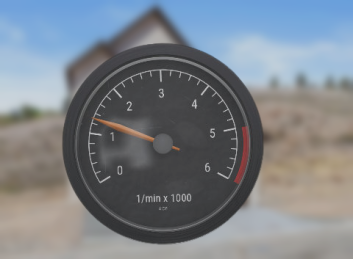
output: 1300 rpm
